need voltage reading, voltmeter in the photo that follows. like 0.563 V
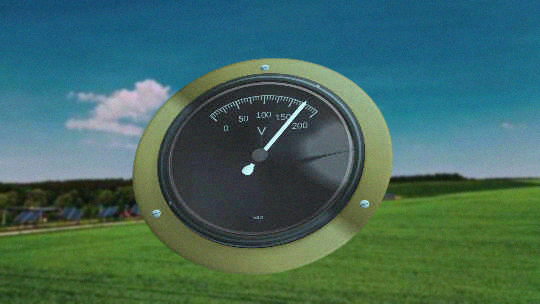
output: 175 V
